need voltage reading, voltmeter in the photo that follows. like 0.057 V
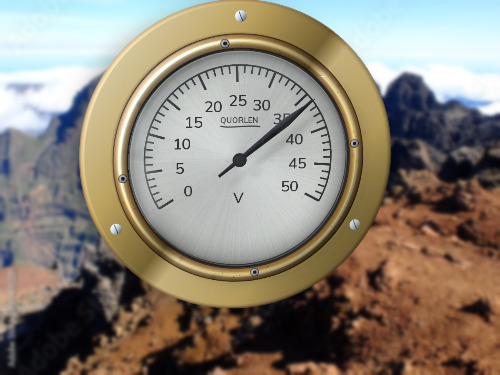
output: 36 V
